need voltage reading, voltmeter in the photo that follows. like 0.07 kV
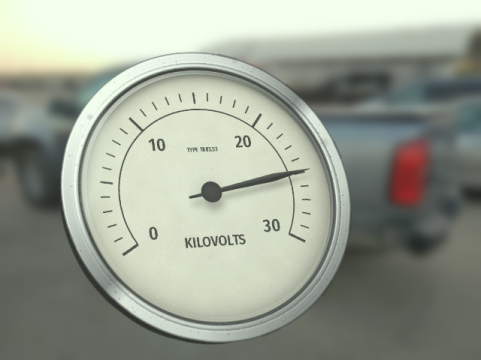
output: 25 kV
